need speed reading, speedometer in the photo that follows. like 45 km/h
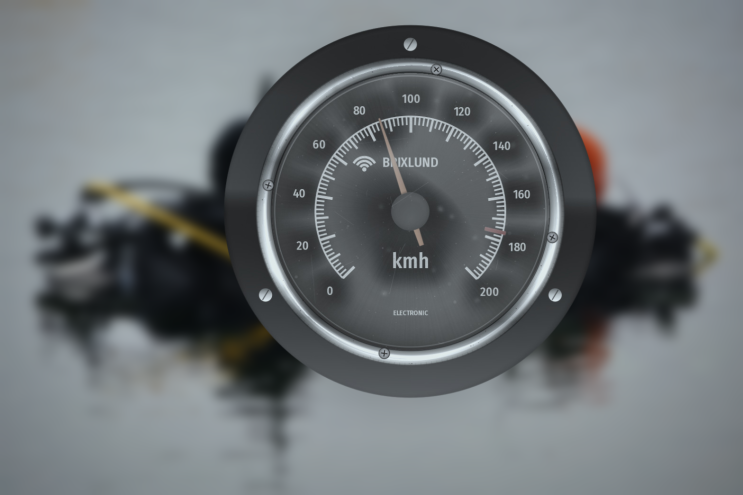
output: 86 km/h
